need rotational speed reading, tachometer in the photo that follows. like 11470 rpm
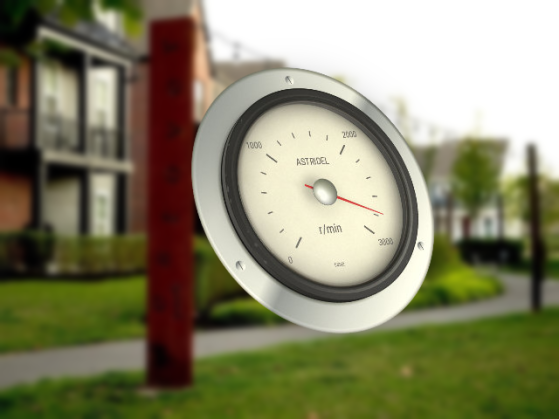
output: 2800 rpm
